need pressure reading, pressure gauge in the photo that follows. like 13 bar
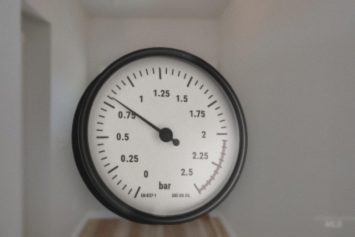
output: 0.8 bar
